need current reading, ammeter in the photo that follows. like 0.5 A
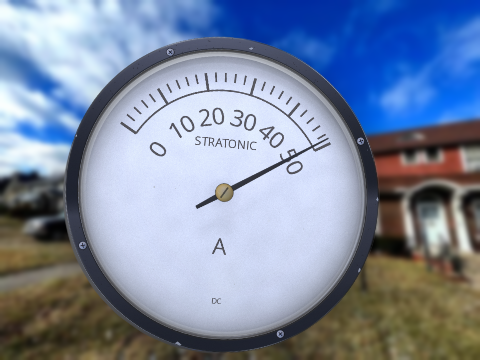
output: 49 A
